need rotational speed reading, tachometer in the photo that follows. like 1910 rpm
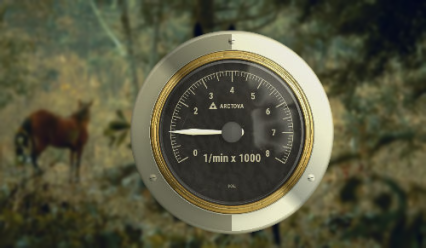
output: 1000 rpm
